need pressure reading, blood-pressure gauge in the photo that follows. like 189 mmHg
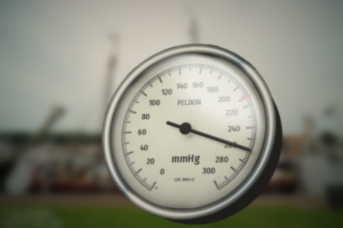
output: 260 mmHg
